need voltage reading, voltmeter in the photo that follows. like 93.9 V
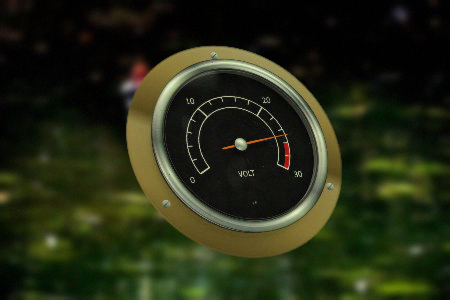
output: 25 V
